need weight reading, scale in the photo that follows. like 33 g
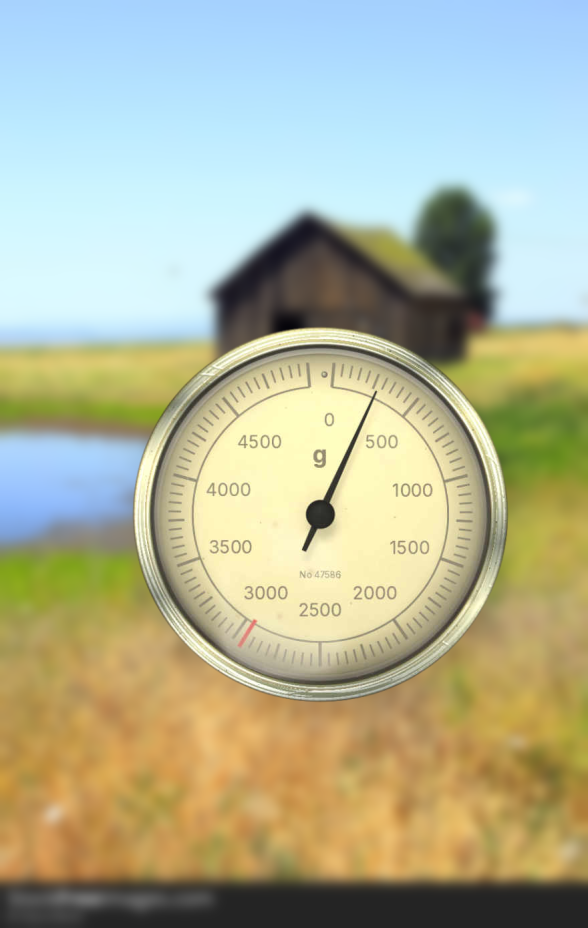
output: 275 g
